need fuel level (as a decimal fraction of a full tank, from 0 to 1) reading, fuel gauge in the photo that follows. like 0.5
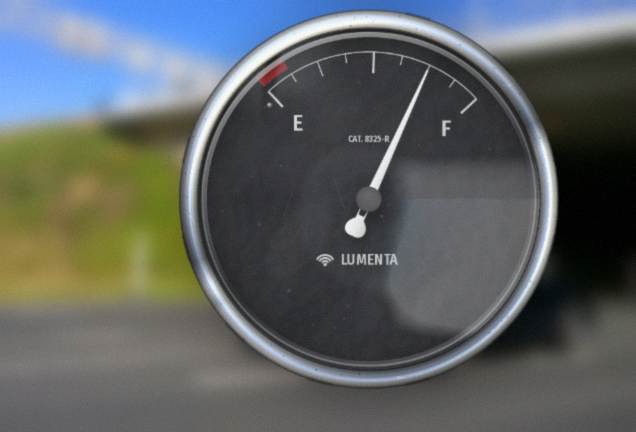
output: 0.75
